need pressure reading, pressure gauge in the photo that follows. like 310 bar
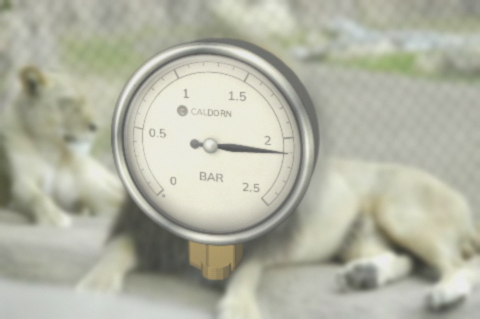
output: 2.1 bar
